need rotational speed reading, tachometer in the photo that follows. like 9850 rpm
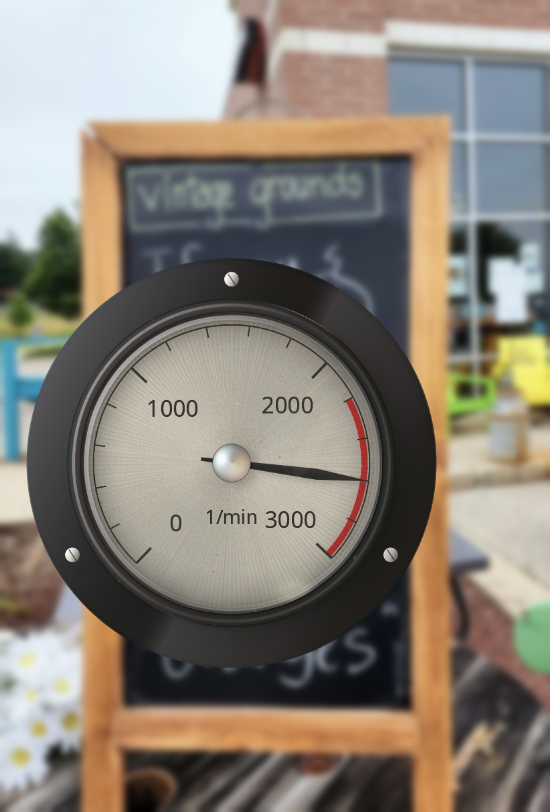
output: 2600 rpm
